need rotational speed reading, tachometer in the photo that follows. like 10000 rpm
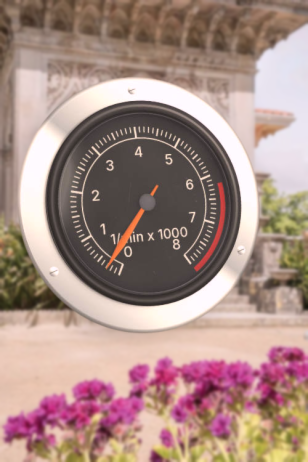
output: 300 rpm
